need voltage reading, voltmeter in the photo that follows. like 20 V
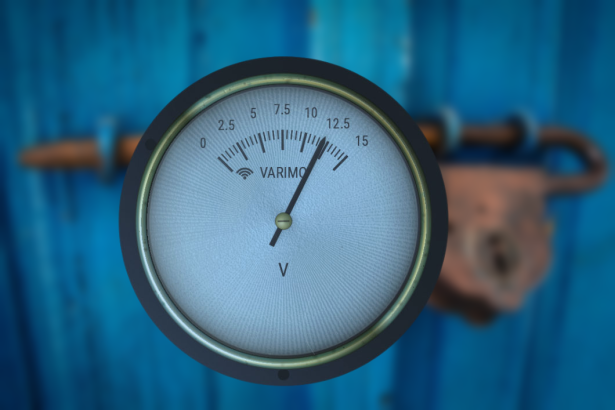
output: 12 V
